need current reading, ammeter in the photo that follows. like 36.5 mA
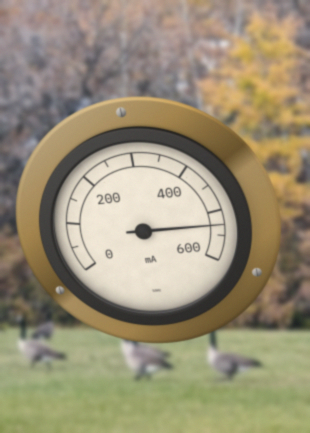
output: 525 mA
